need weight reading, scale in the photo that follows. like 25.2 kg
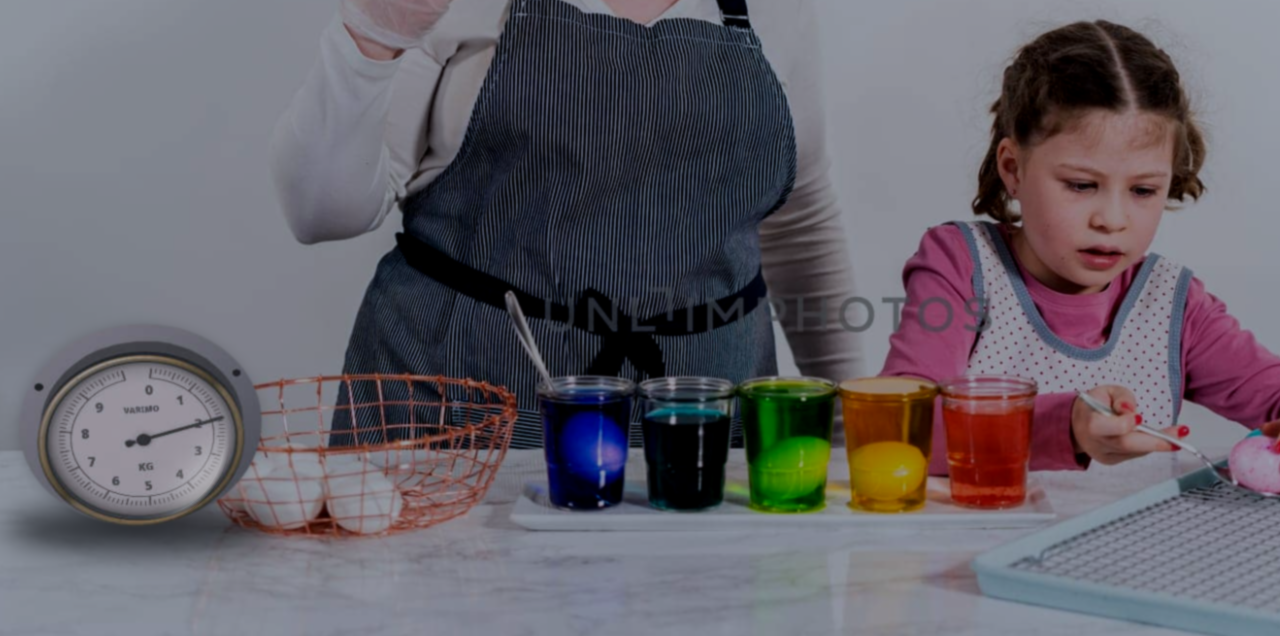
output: 2 kg
